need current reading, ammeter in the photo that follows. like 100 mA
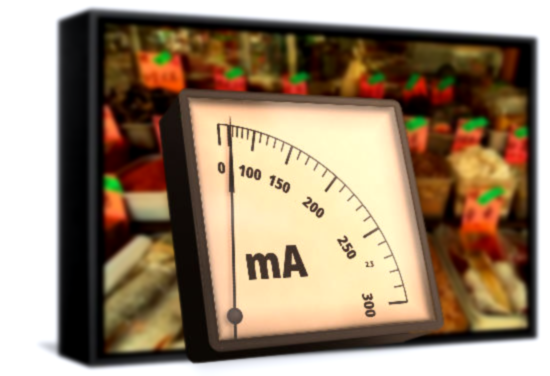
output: 50 mA
